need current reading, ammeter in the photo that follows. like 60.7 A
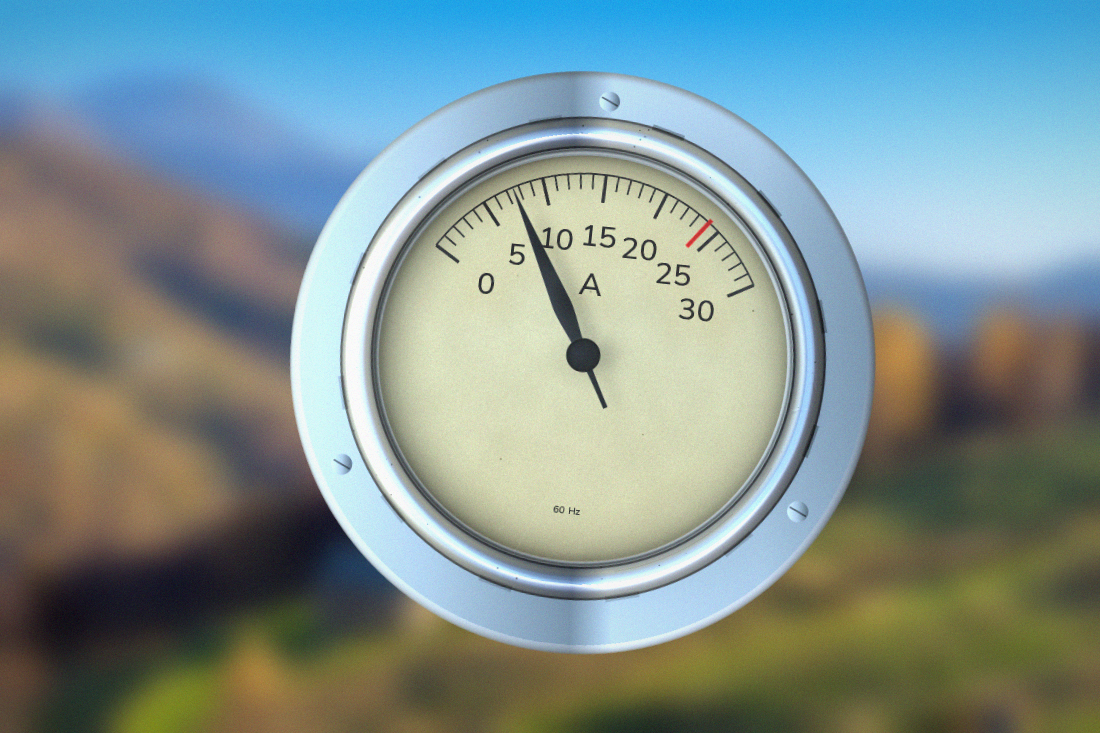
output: 7.5 A
